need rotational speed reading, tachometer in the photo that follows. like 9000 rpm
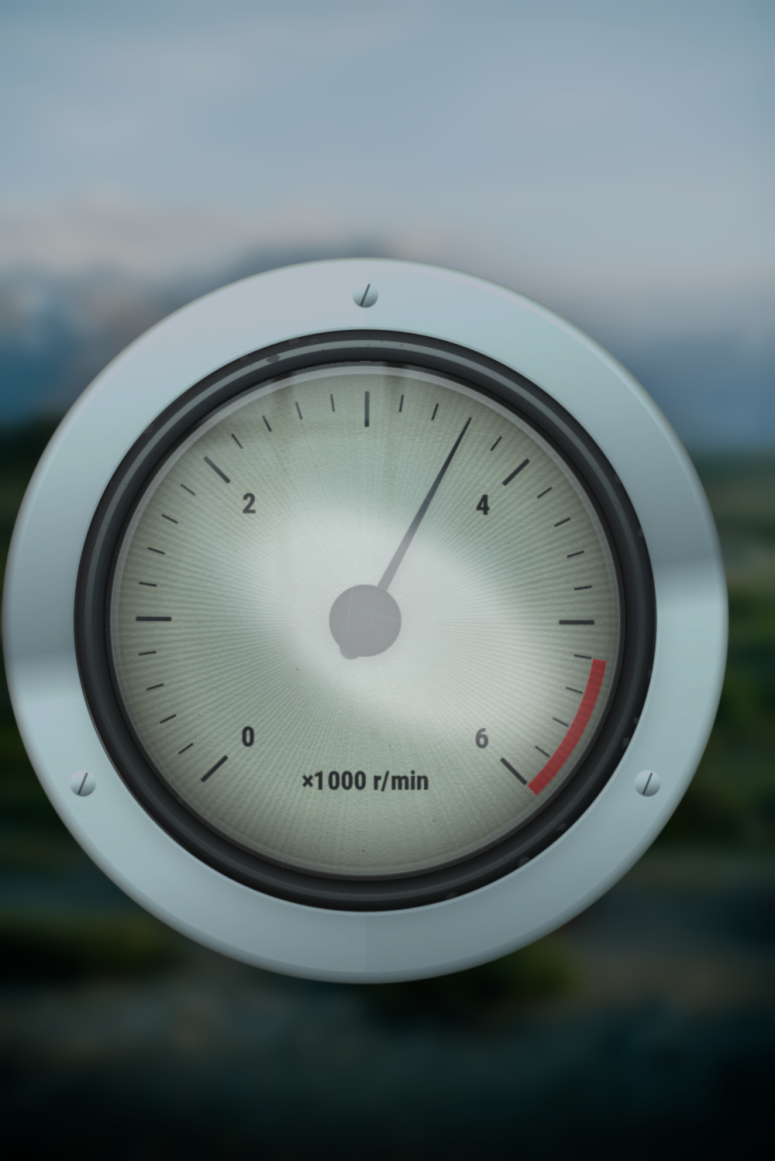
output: 3600 rpm
